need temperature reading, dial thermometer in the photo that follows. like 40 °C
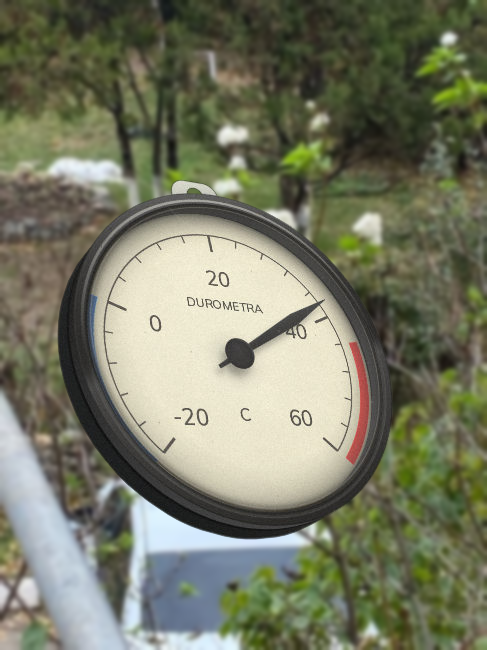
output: 38 °C
